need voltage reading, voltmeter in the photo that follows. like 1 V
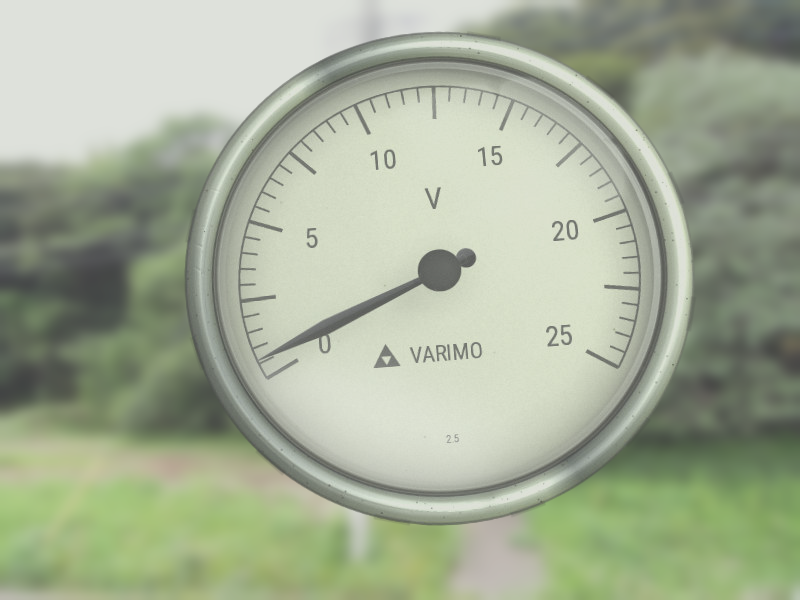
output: 0.5 V
